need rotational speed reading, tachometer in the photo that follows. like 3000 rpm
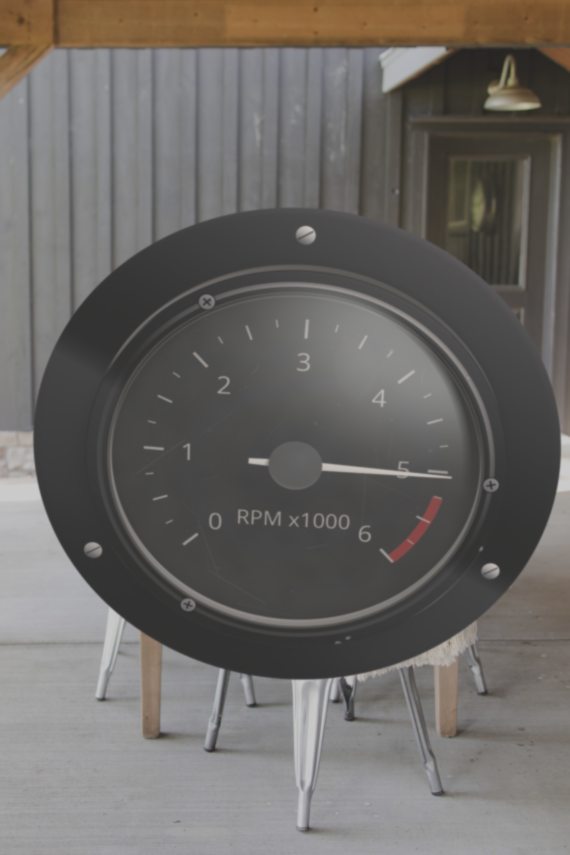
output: 5000 rpm
